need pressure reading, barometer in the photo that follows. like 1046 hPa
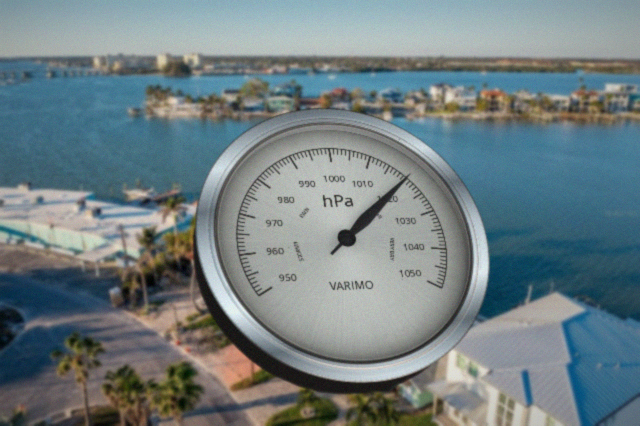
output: 1020 hPa
